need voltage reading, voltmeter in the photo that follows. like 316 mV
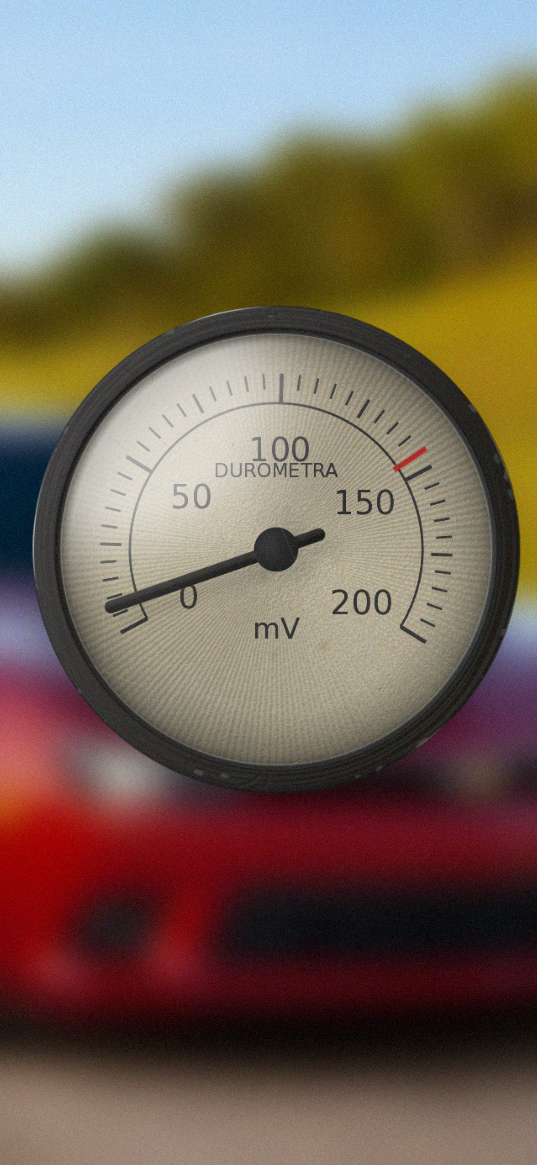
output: 7.5 mV
